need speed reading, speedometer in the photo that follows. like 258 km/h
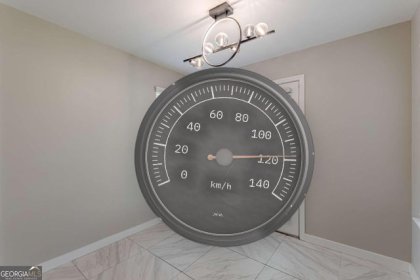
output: 118 km/h
